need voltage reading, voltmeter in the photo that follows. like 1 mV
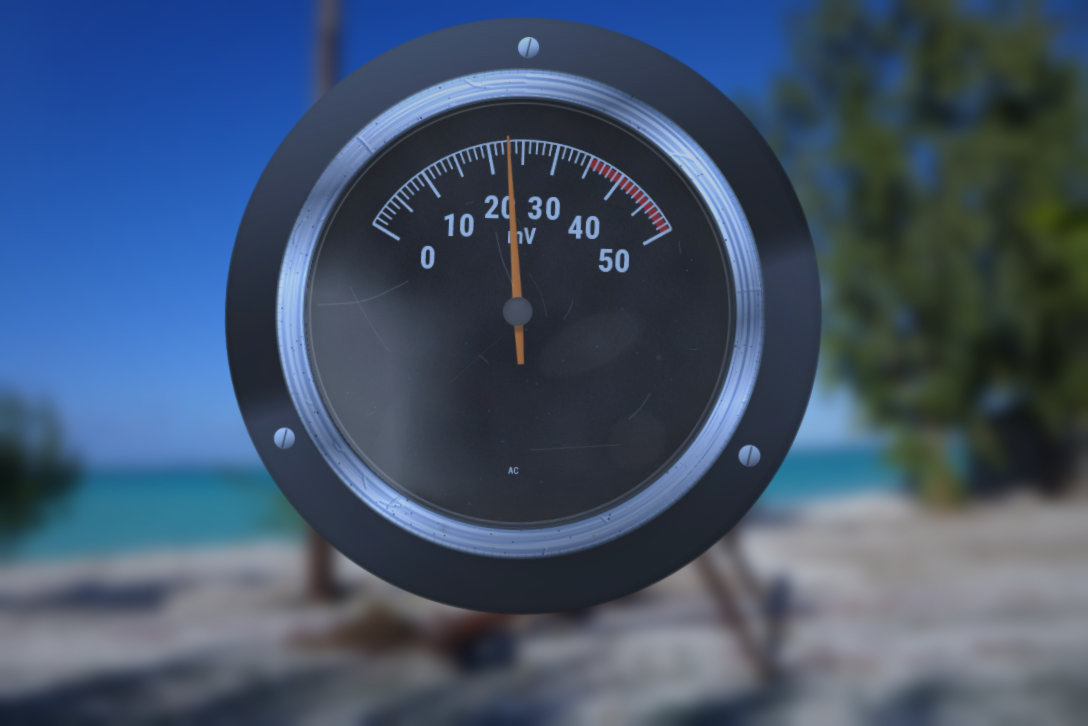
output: 23 mV
